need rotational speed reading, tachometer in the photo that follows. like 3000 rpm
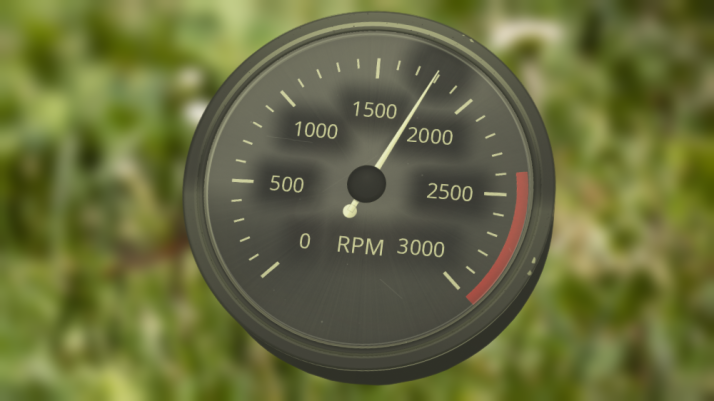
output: 1800 rpm
